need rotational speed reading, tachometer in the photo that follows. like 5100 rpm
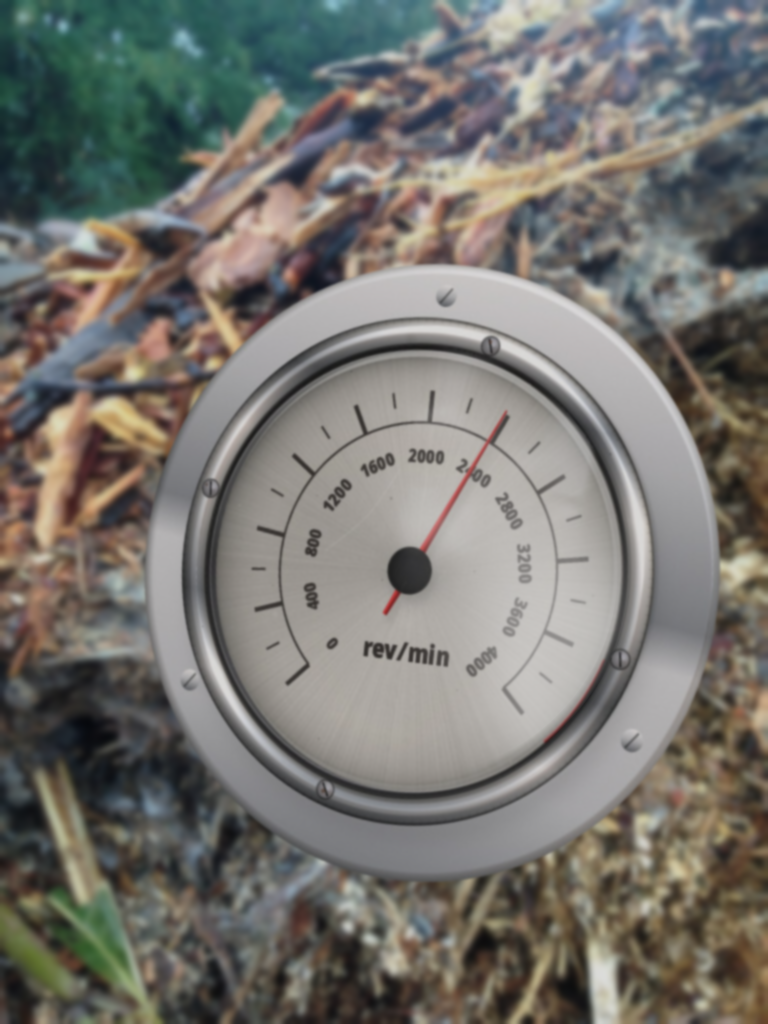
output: 2400 rpm
